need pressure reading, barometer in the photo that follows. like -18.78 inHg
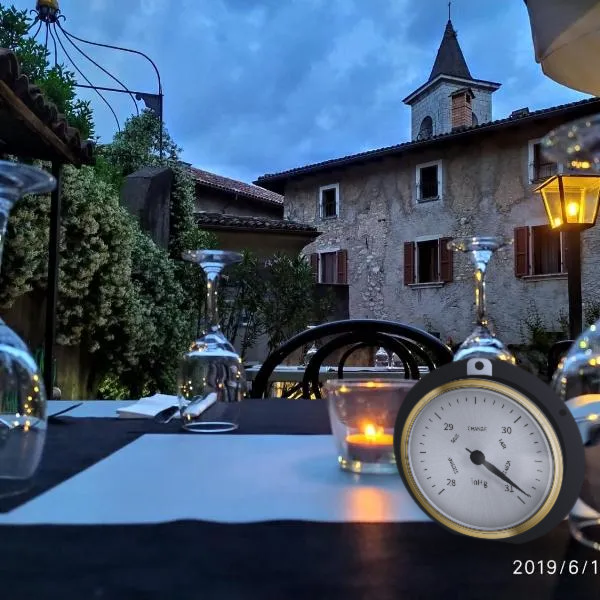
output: 30.9 inHg
